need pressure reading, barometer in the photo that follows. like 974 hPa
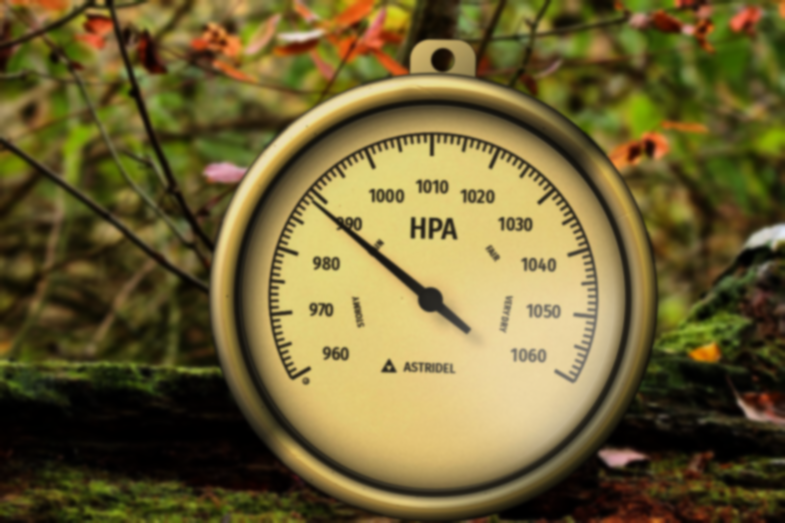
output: 989 hPa
